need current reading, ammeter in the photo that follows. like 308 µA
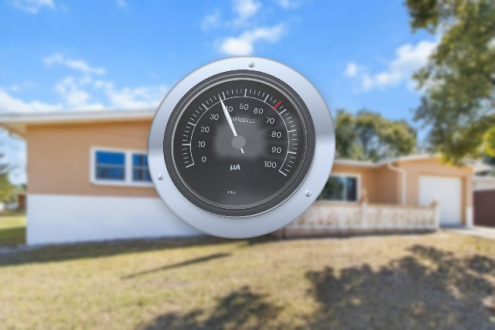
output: 38 µA
